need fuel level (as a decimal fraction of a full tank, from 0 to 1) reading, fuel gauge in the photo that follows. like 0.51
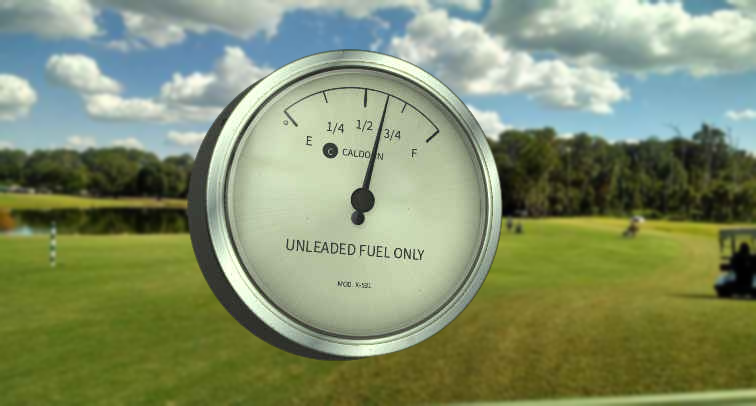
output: 0.625
